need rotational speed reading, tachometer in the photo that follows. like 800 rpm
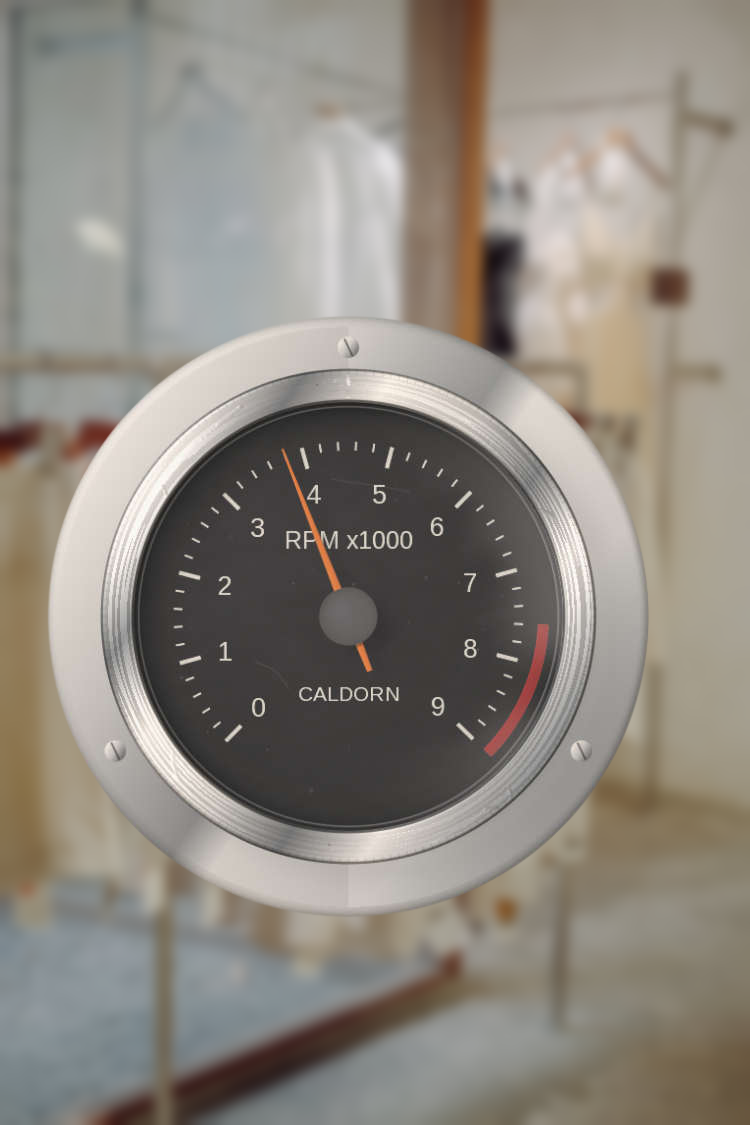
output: 3800 rpm
